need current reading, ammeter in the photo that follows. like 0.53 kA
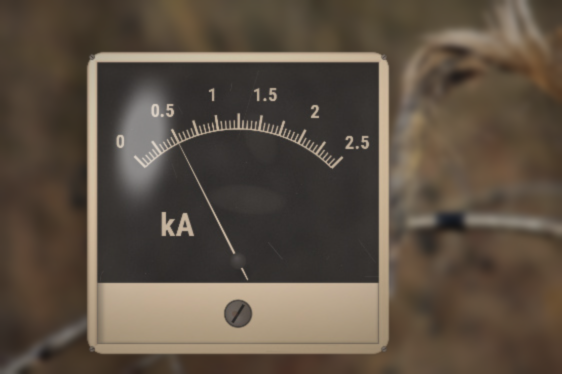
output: 0.5 kA
